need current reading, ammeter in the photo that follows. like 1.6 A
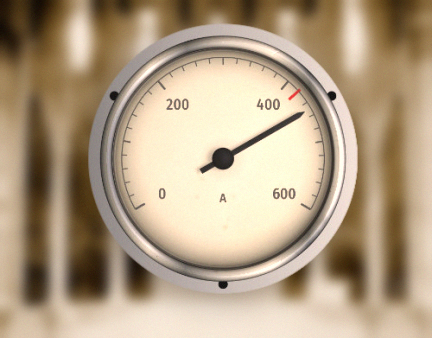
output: 450 A
